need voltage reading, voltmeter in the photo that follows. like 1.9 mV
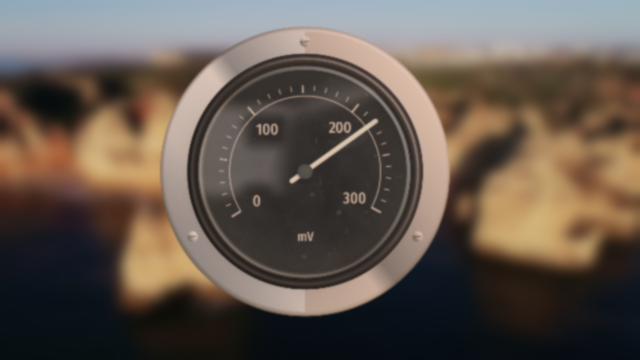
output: 220 mV
